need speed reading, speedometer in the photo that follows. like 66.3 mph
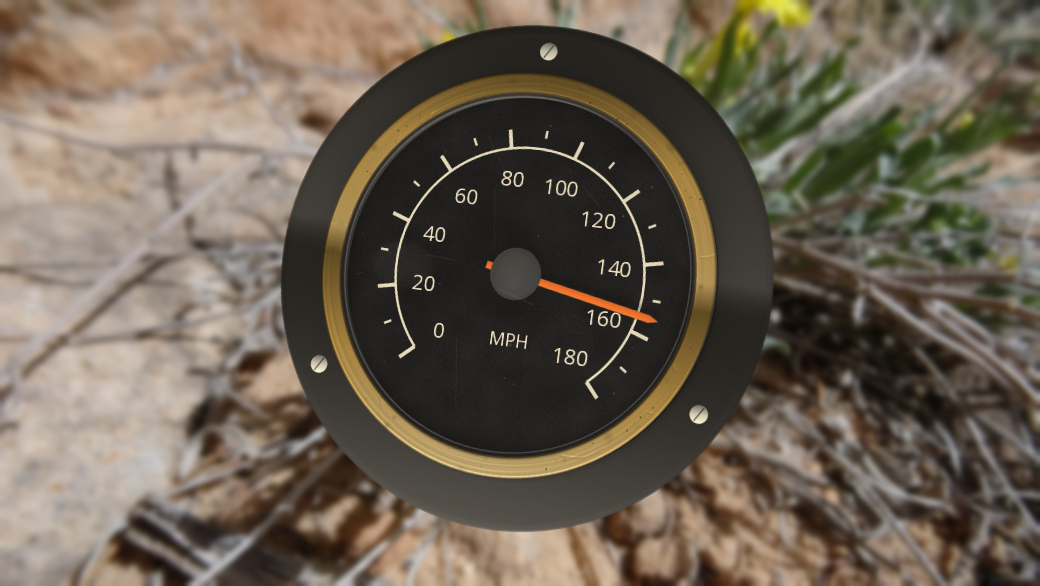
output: 155 mph
